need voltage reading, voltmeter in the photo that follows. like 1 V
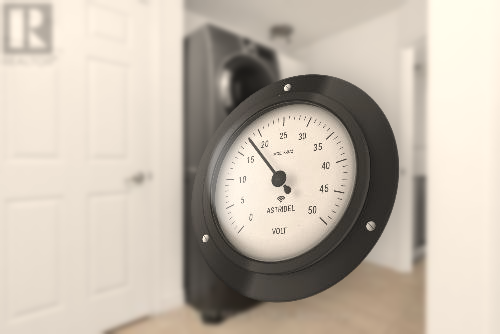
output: 18 V
